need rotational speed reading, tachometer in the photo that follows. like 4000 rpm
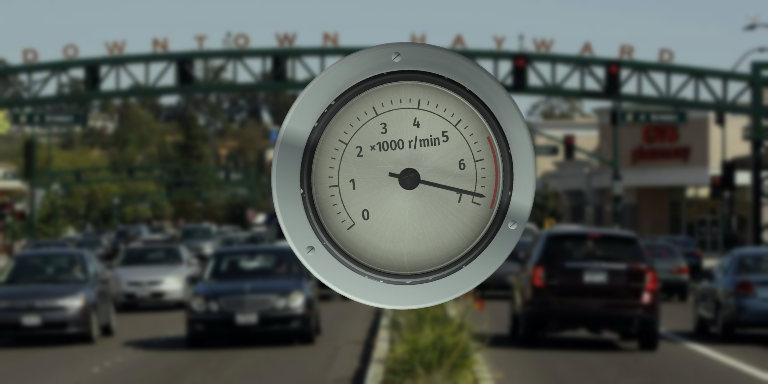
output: 6800 rpm
